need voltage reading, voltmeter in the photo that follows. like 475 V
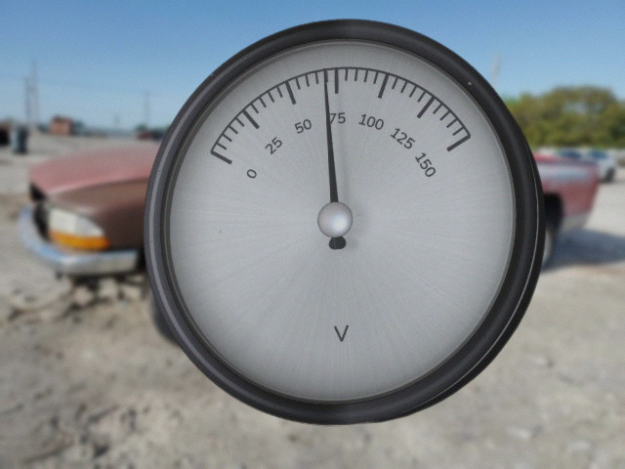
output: 70 V
